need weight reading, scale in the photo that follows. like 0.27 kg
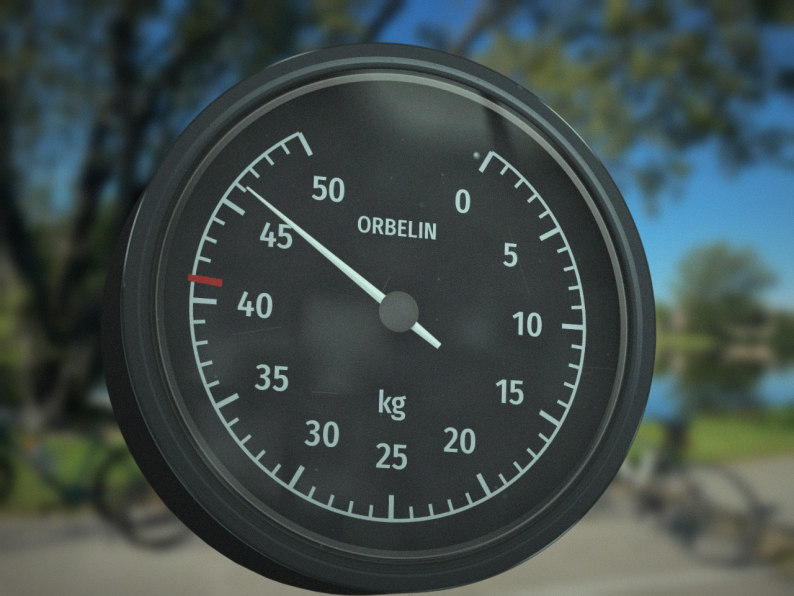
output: 46 kg
